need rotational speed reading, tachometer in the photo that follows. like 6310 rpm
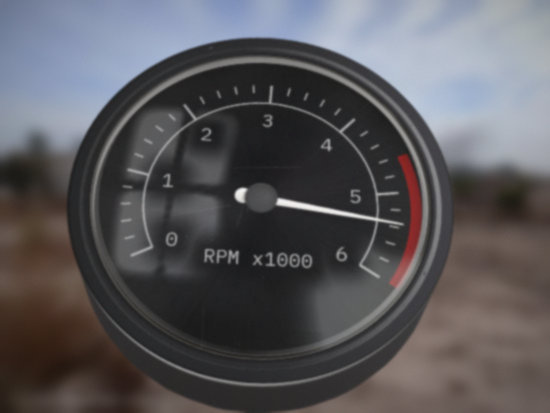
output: 5400 rpm
